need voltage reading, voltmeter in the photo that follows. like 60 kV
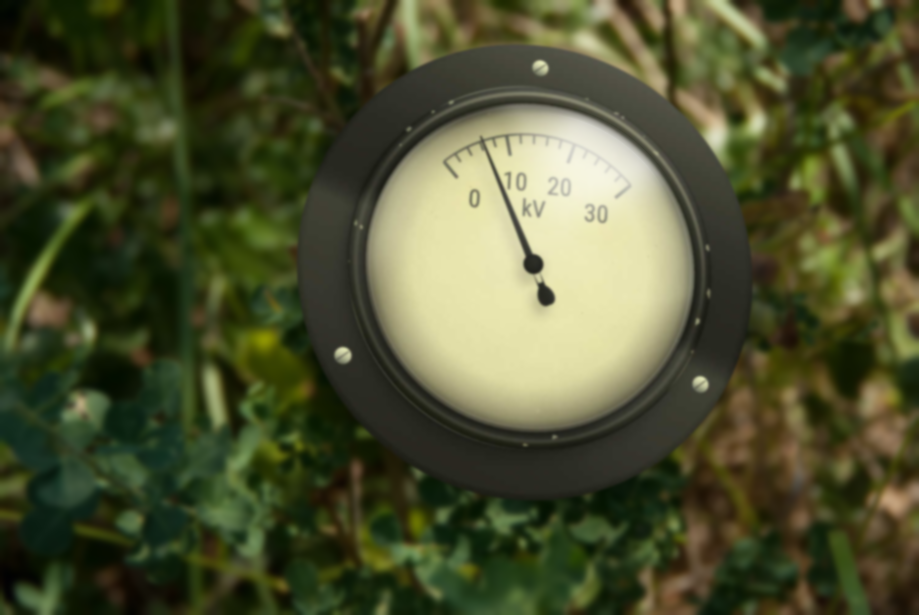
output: 6 kV
